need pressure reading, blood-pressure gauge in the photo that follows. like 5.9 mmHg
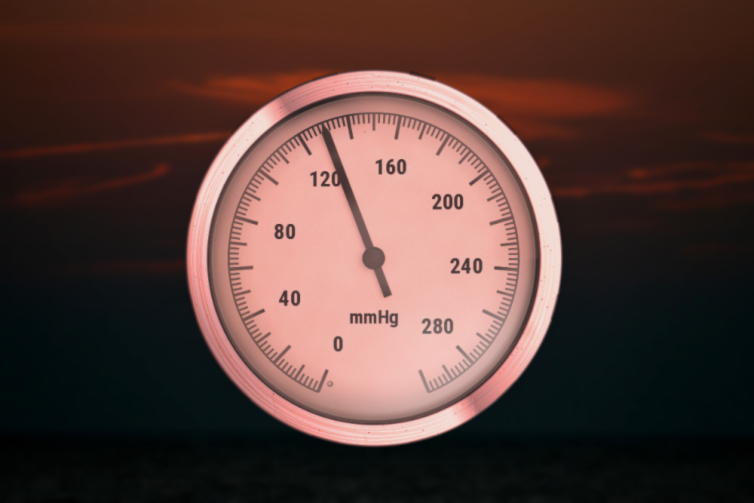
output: 130 mmHg
